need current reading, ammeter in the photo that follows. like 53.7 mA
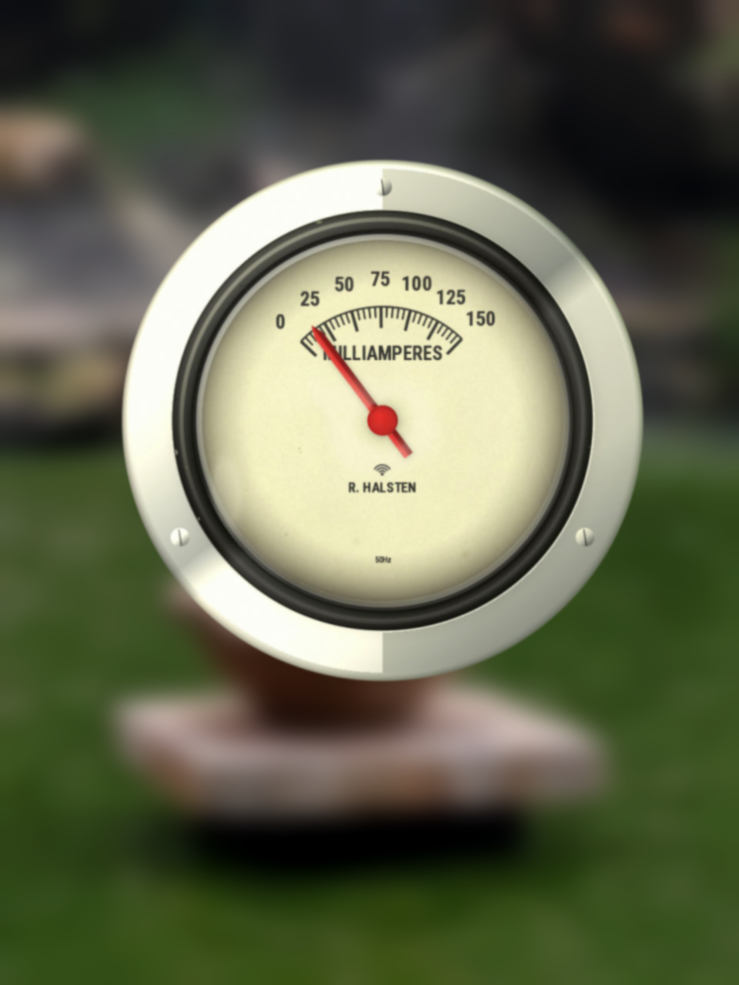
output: 15 mA
